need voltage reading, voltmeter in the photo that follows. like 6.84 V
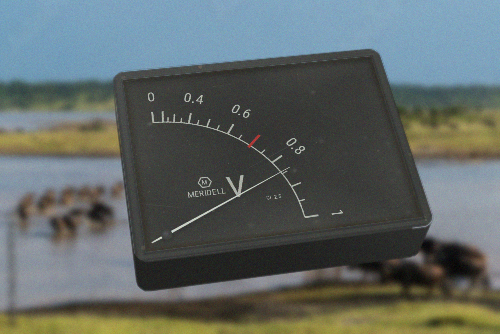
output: 0.85 V
